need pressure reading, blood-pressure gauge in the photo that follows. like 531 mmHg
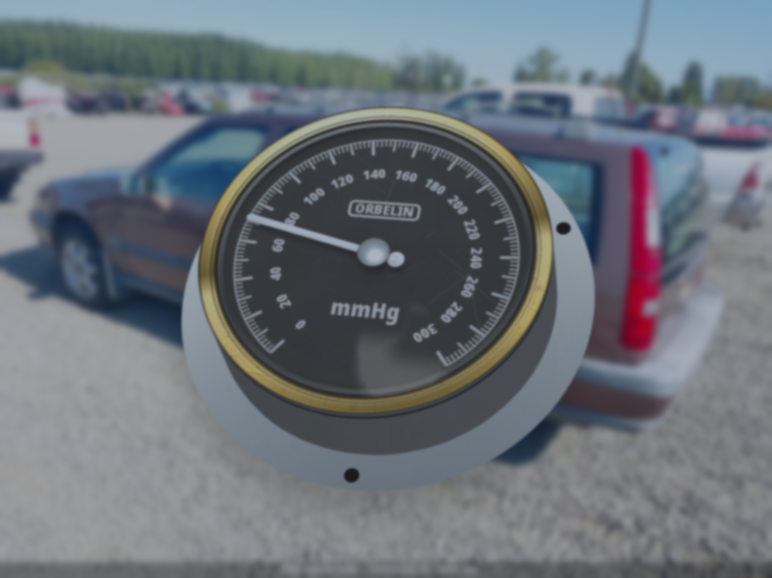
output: 70 mmHg
